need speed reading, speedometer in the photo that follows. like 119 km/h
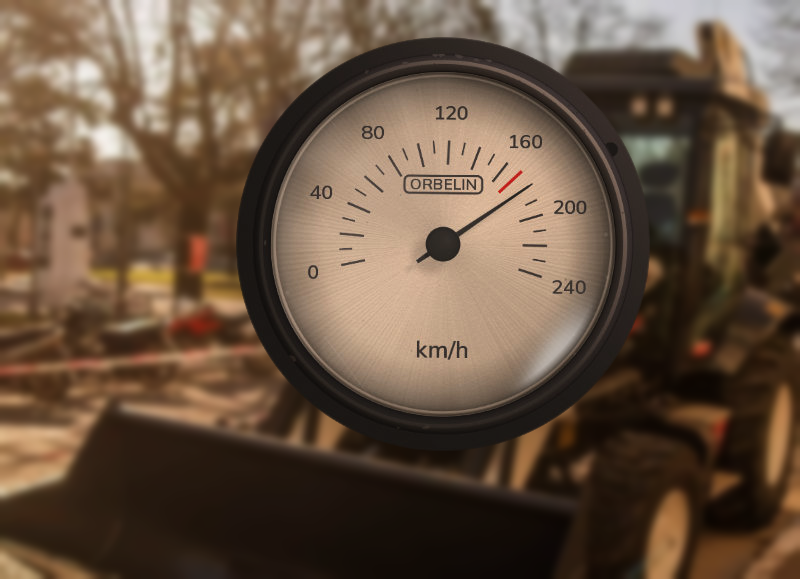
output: 180 km/h
